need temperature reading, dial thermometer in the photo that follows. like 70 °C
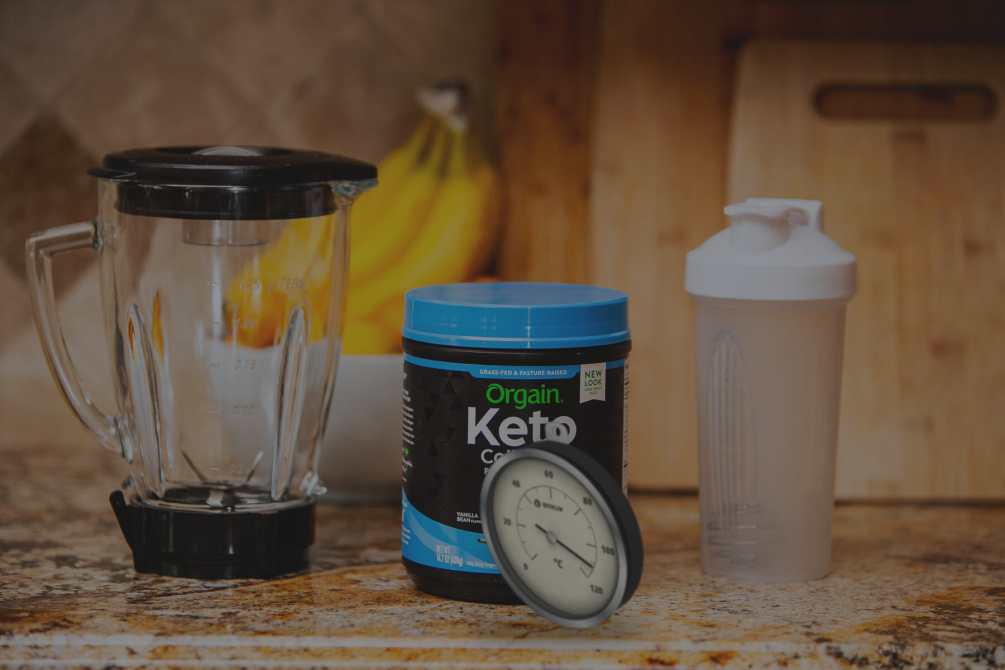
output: 110 °C
